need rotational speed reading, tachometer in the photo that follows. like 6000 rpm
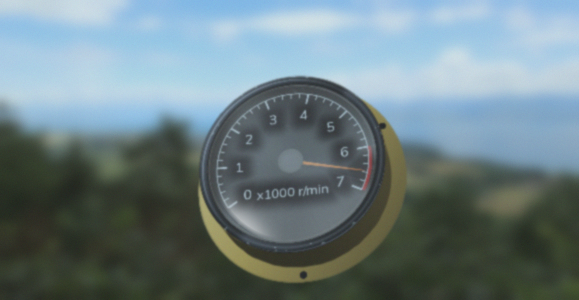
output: 6600 rpm
